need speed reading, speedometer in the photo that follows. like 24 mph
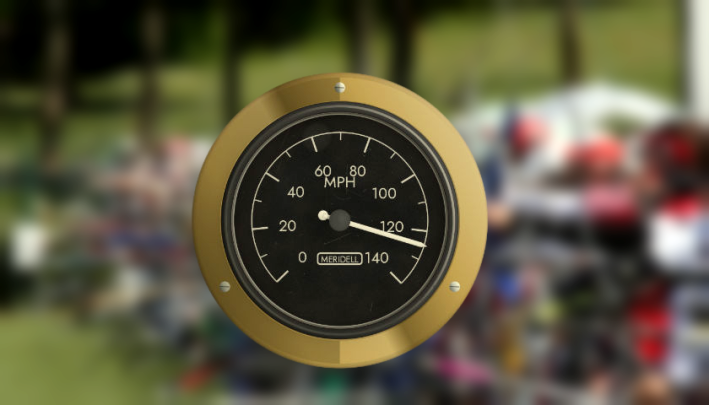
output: 125 mph
